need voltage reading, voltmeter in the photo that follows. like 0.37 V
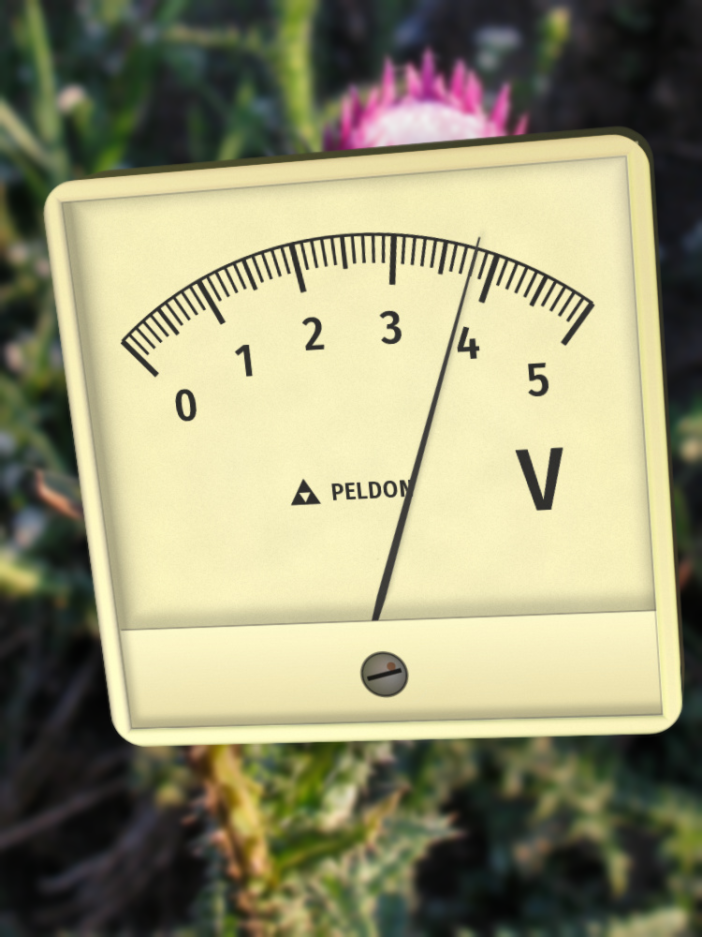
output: 3.8 V
